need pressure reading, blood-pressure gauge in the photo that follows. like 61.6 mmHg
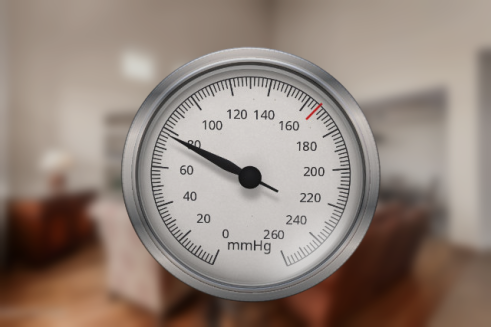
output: 78 mmHg
